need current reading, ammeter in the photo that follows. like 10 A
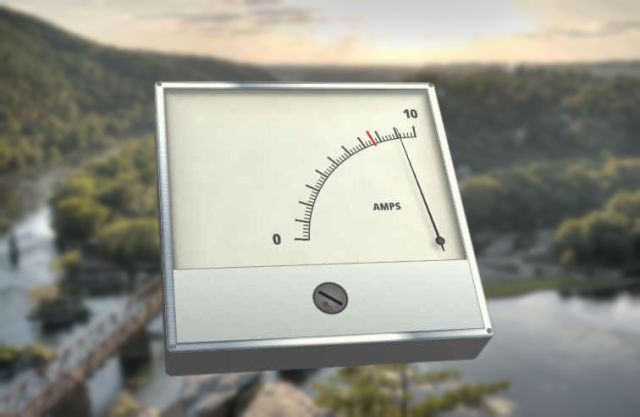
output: 9 A
